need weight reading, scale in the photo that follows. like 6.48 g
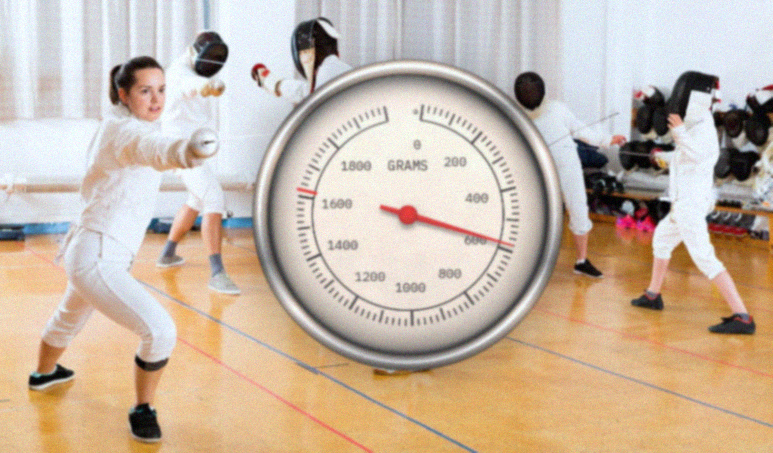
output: 580 g
